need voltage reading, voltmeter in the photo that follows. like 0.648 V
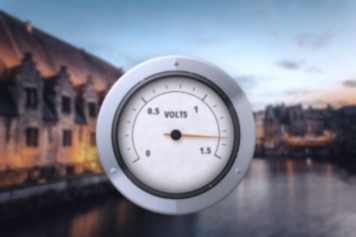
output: 1.35 V
